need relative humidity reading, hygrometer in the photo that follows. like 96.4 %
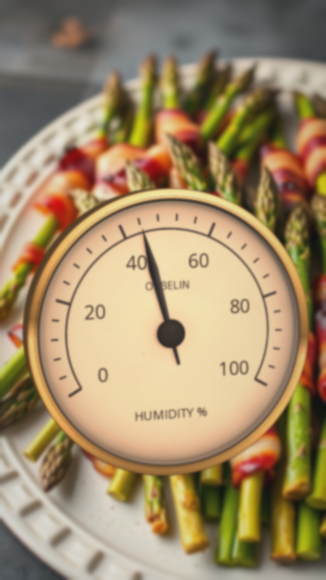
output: 44 %
